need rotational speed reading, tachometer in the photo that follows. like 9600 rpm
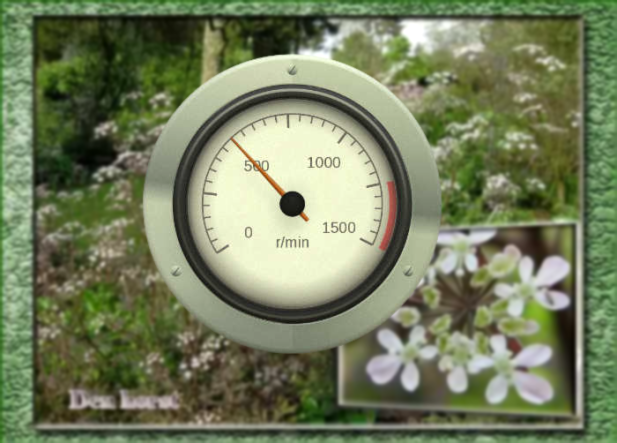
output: 500 rpm
